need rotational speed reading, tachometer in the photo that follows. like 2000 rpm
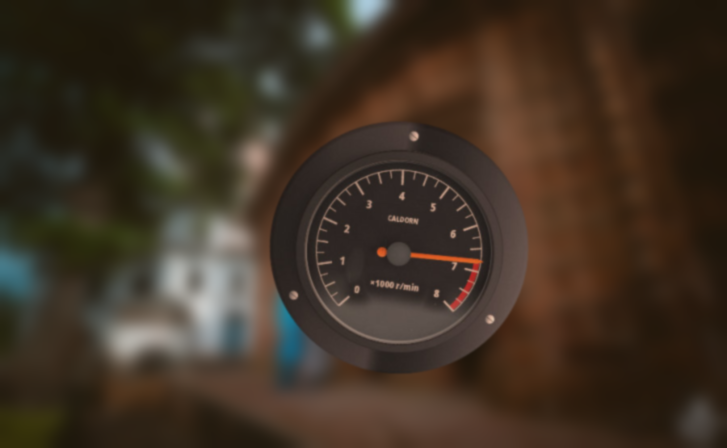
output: 6750 rpm
